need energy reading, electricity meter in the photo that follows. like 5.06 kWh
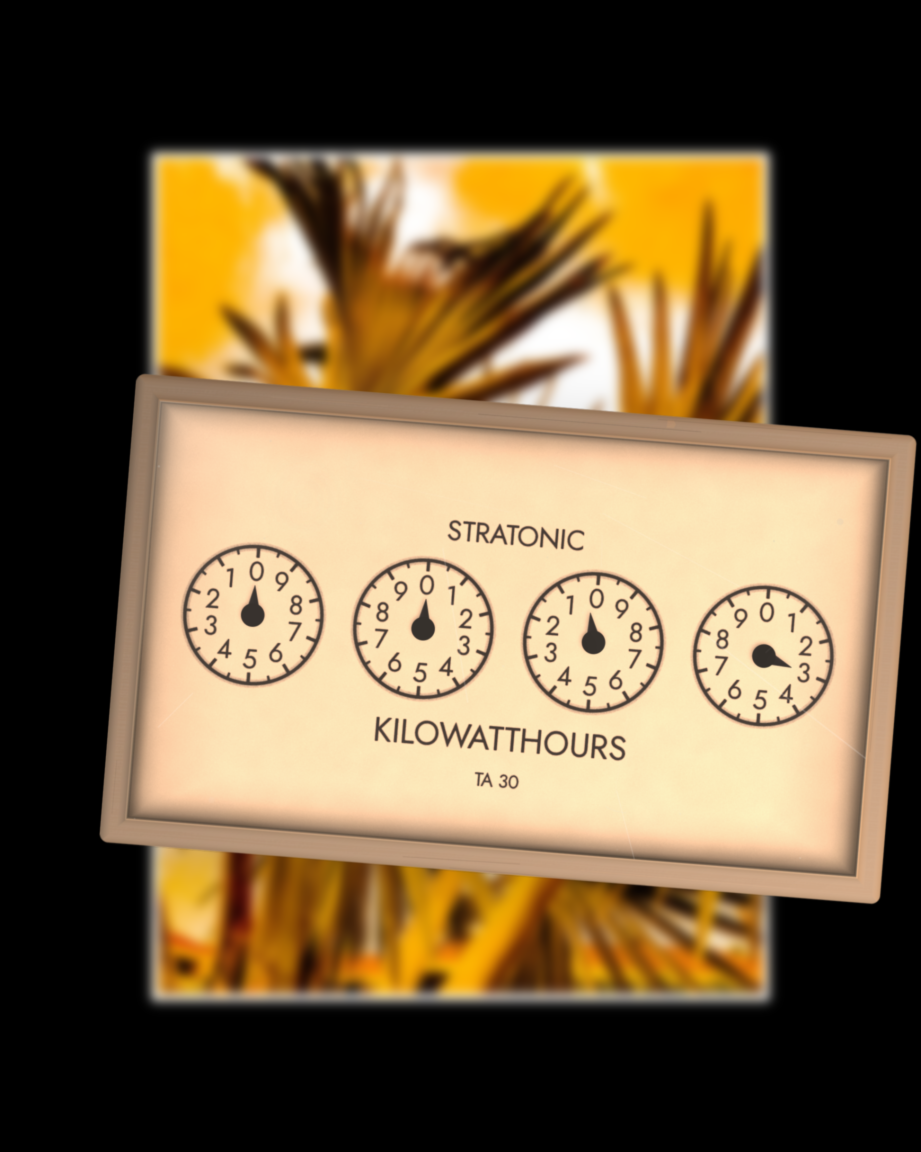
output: 3 kWh
